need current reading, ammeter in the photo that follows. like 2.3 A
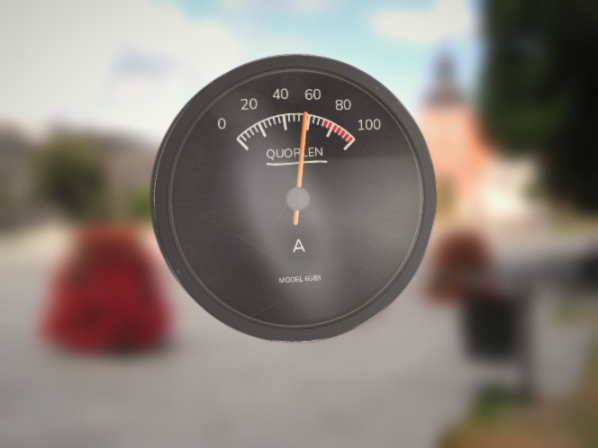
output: 56 A
